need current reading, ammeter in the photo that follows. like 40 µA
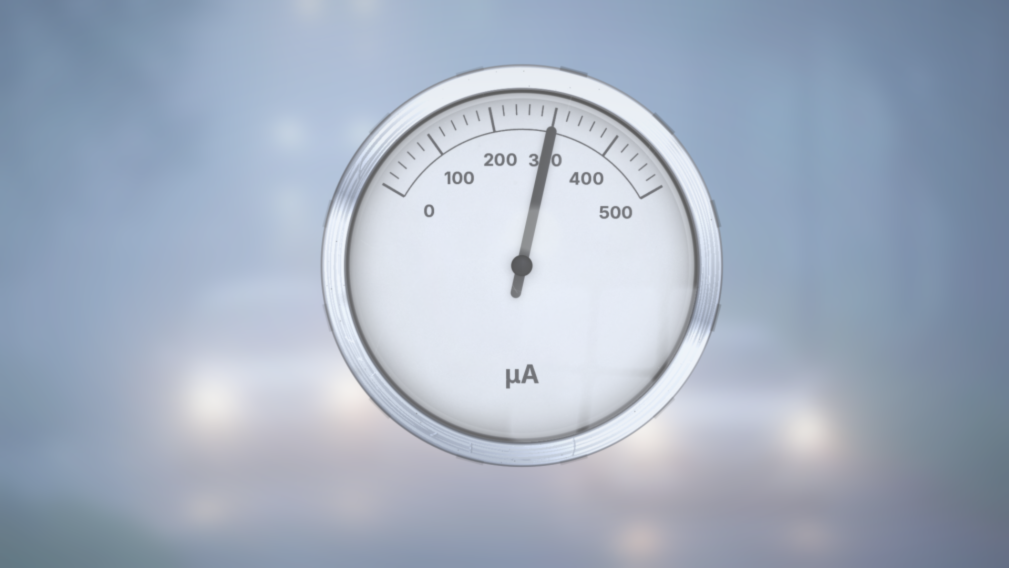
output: 300 µA
